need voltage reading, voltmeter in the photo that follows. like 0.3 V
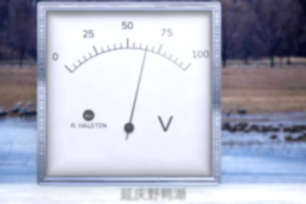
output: 65 V
